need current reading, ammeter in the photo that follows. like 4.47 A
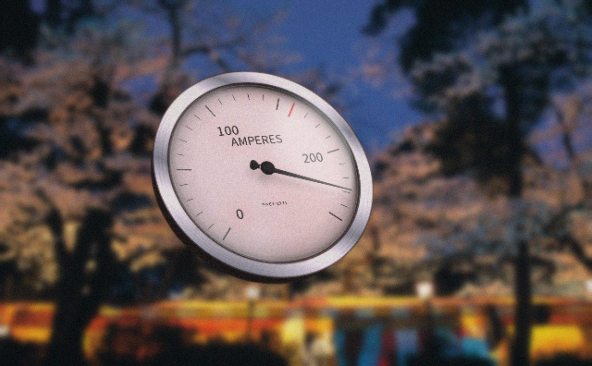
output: 230 A
